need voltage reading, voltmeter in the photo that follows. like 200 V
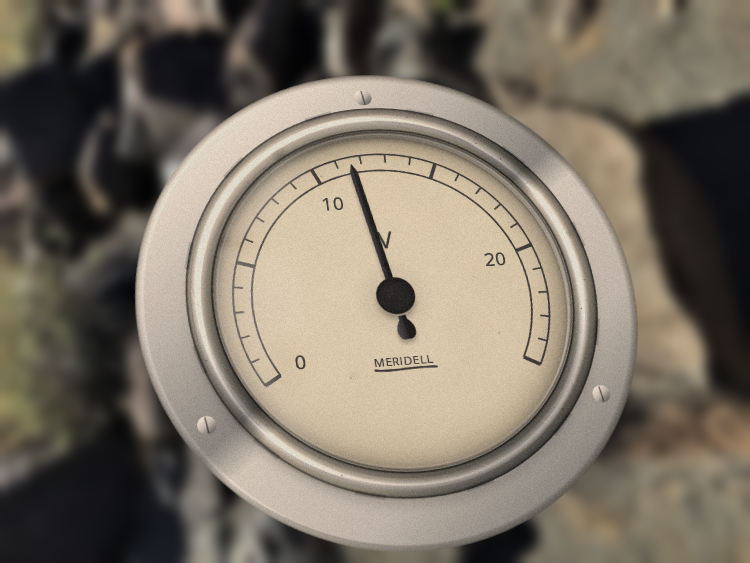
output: 11.5 V
